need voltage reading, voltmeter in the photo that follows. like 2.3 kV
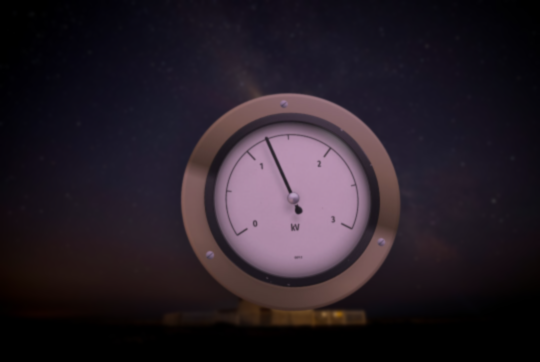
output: 1.25 kV
